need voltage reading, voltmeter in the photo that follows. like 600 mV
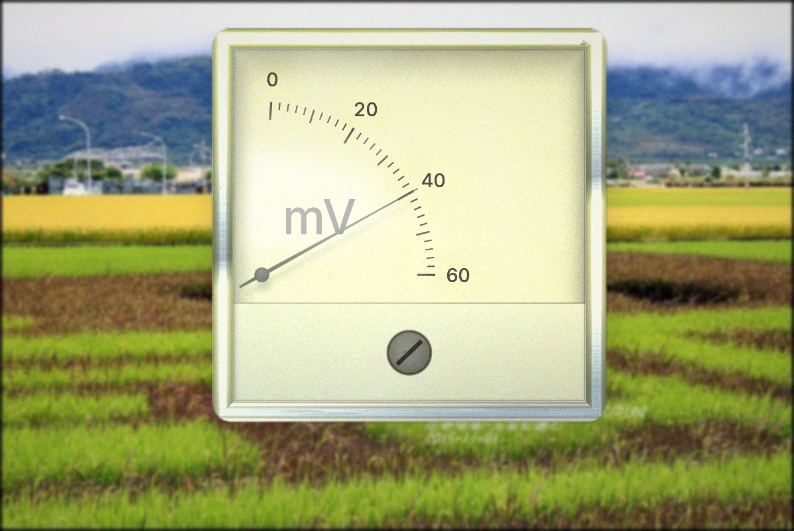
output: 40 mV
